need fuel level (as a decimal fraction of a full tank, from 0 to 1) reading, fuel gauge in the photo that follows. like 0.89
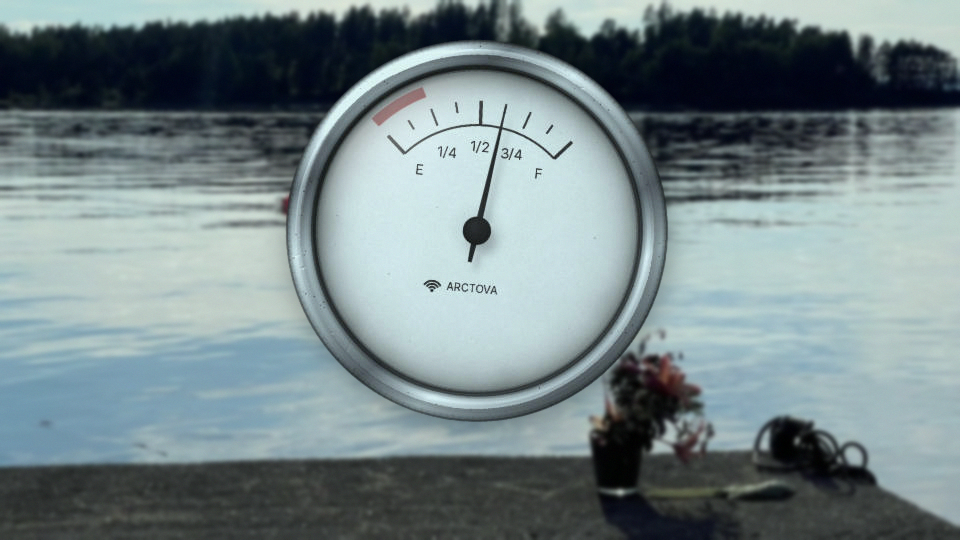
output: 0.625
